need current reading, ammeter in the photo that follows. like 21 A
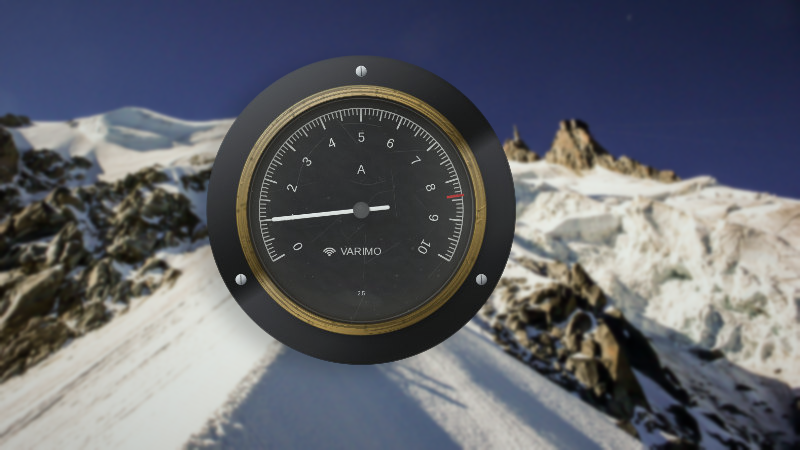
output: 1 A
